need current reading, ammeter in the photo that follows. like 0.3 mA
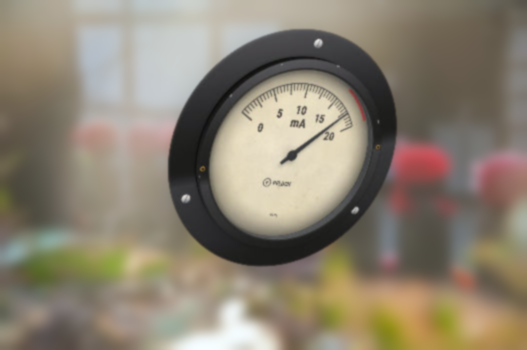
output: 17.5 mA
